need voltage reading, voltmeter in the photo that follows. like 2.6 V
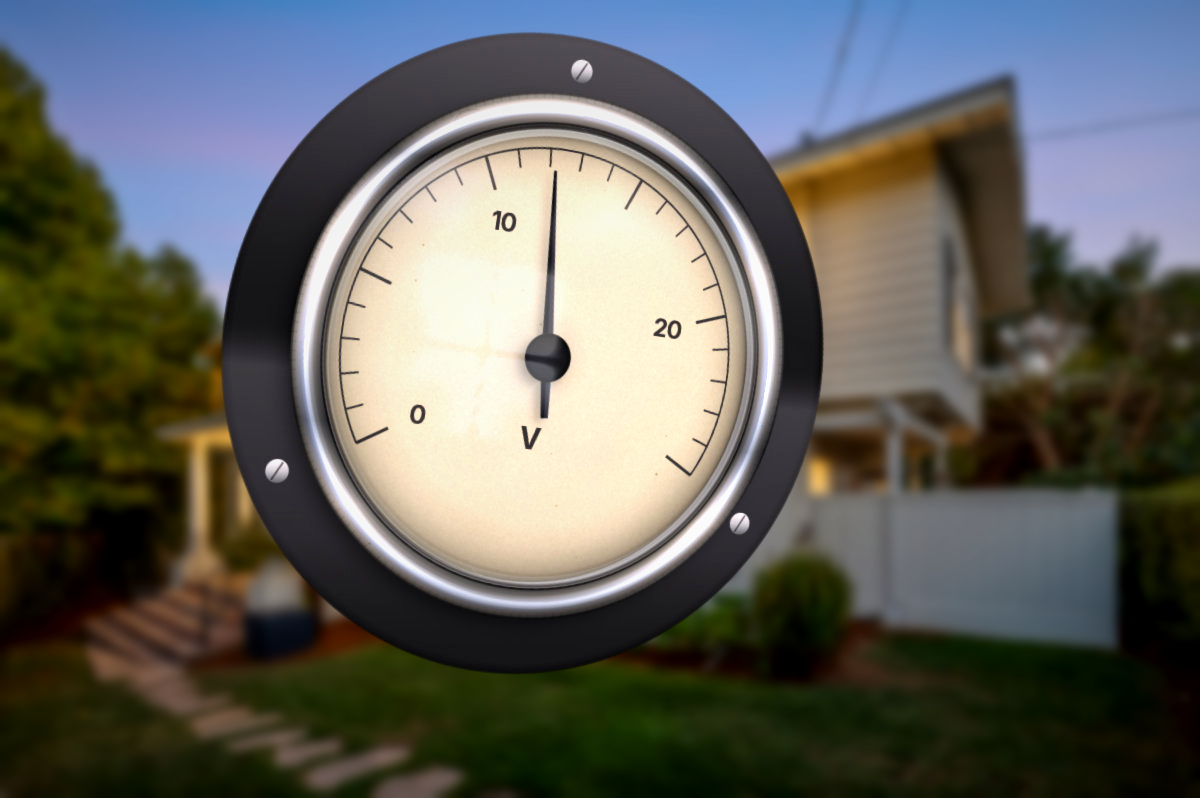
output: 12 V
